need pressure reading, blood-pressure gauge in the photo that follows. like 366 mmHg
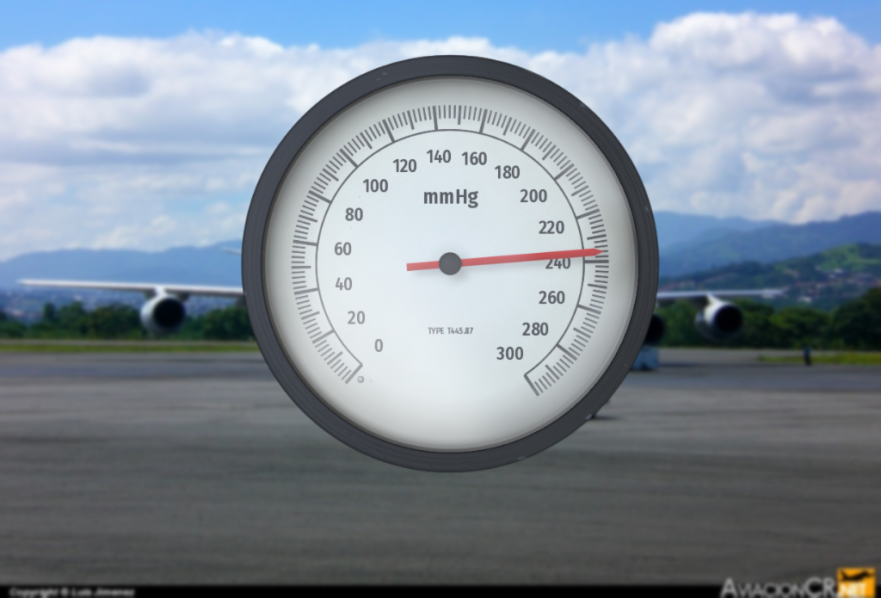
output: 236 mmHg
